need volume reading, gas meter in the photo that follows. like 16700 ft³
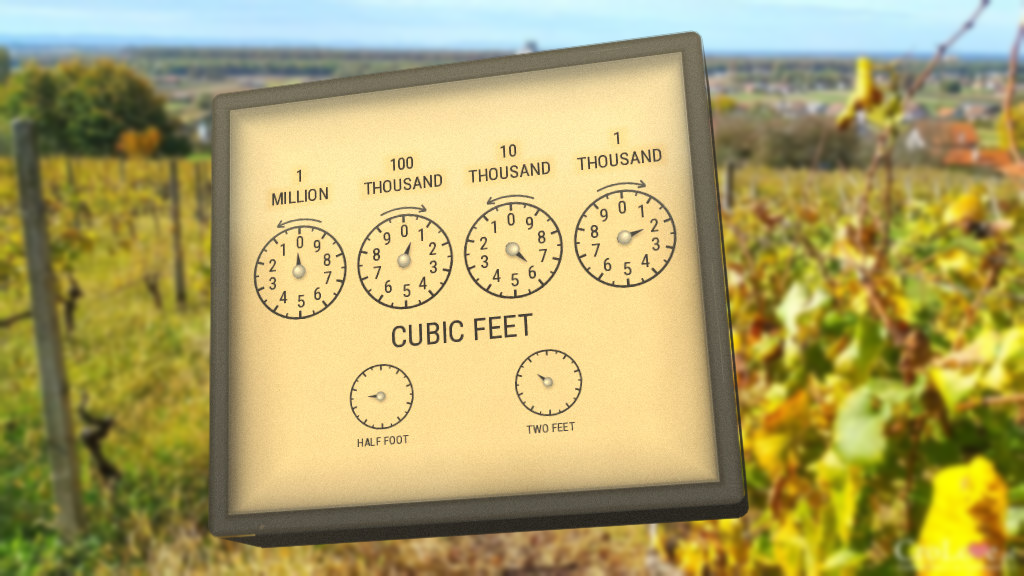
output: 6200 ft³
